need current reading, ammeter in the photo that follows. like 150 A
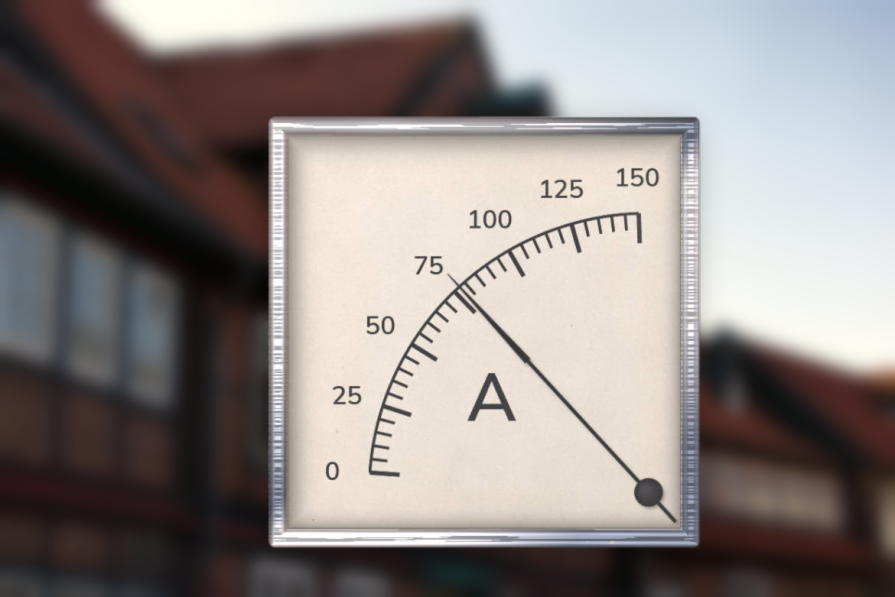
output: 77.5 A
